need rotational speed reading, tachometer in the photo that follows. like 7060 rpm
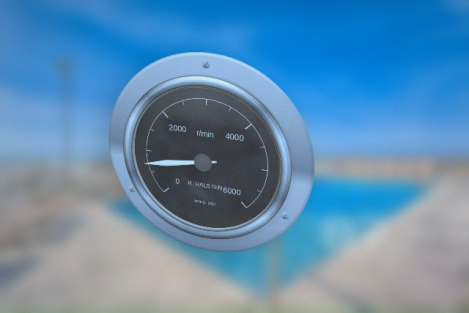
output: 750 rpm
